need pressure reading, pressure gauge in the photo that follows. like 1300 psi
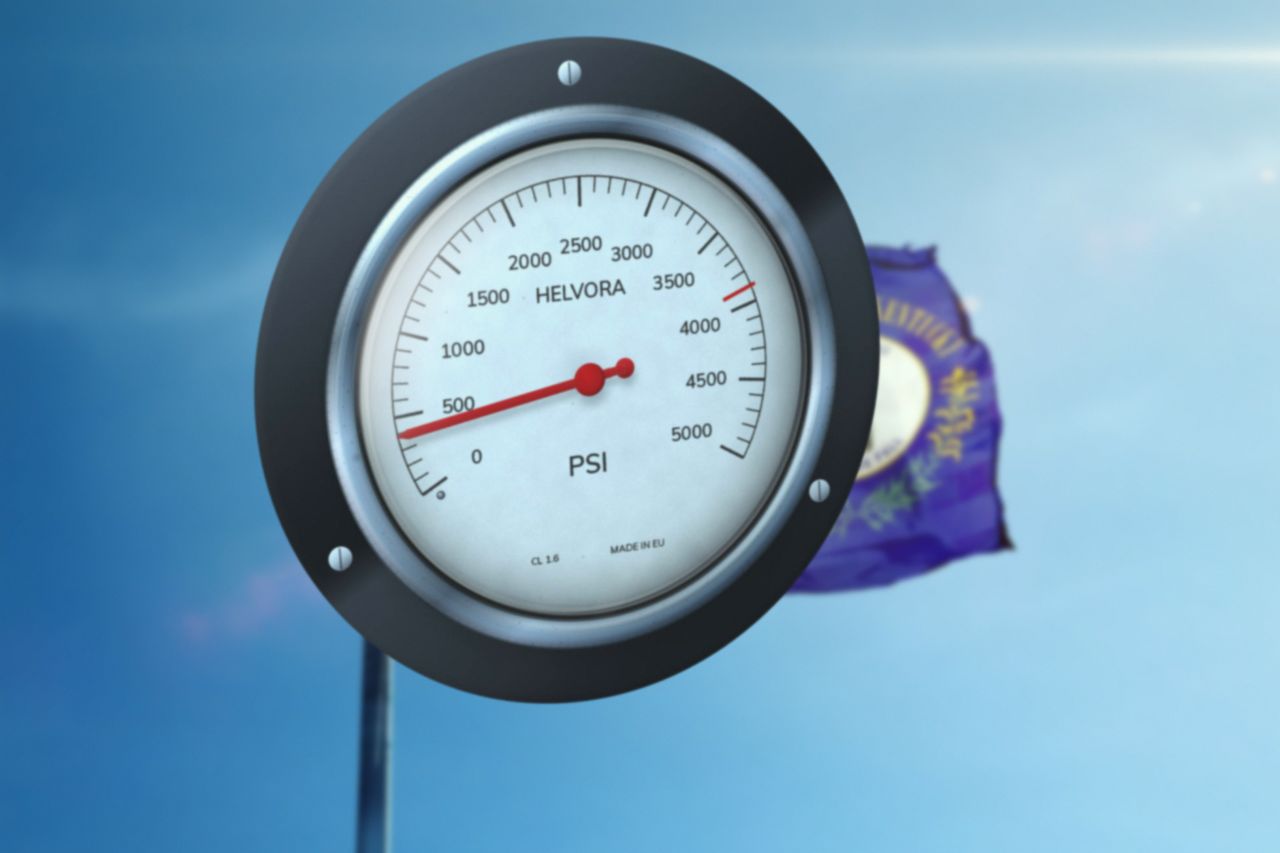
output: 400 psi
